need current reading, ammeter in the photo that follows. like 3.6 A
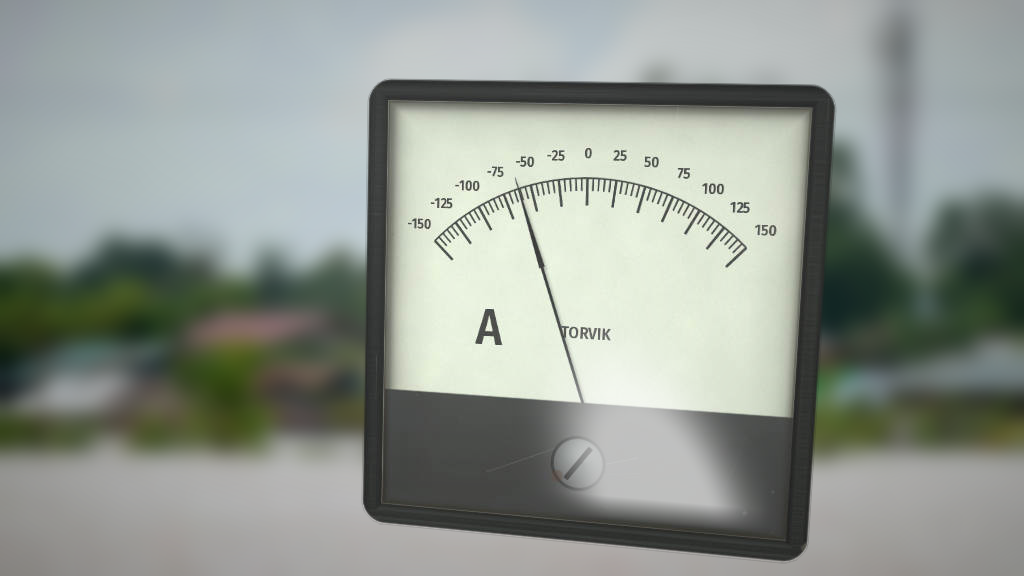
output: -60 A
